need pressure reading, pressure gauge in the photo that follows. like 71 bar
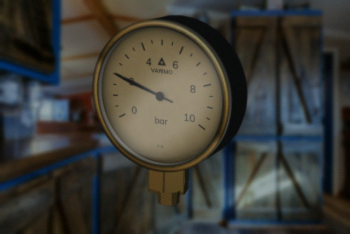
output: 2 bar
